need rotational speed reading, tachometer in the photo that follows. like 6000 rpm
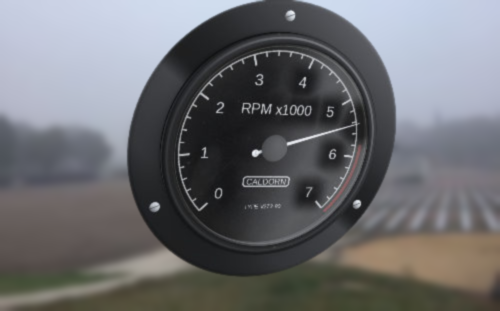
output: 5400 rpm
